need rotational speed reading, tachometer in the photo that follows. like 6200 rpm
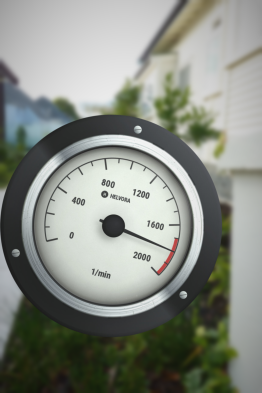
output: 1800 rpm
